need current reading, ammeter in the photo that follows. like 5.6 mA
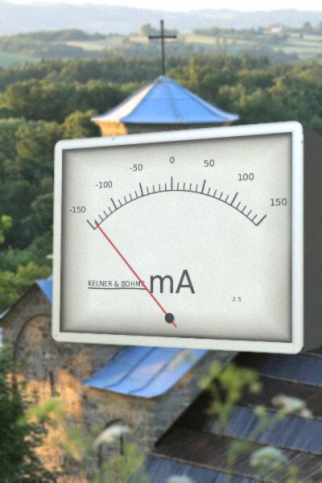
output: -140 mA
